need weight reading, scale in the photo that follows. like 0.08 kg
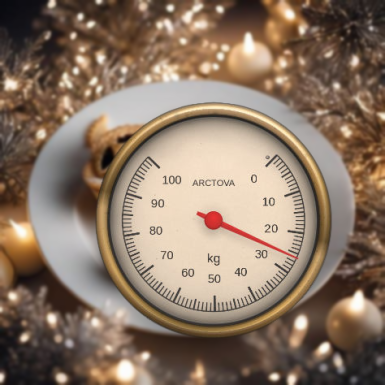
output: 26 kg
